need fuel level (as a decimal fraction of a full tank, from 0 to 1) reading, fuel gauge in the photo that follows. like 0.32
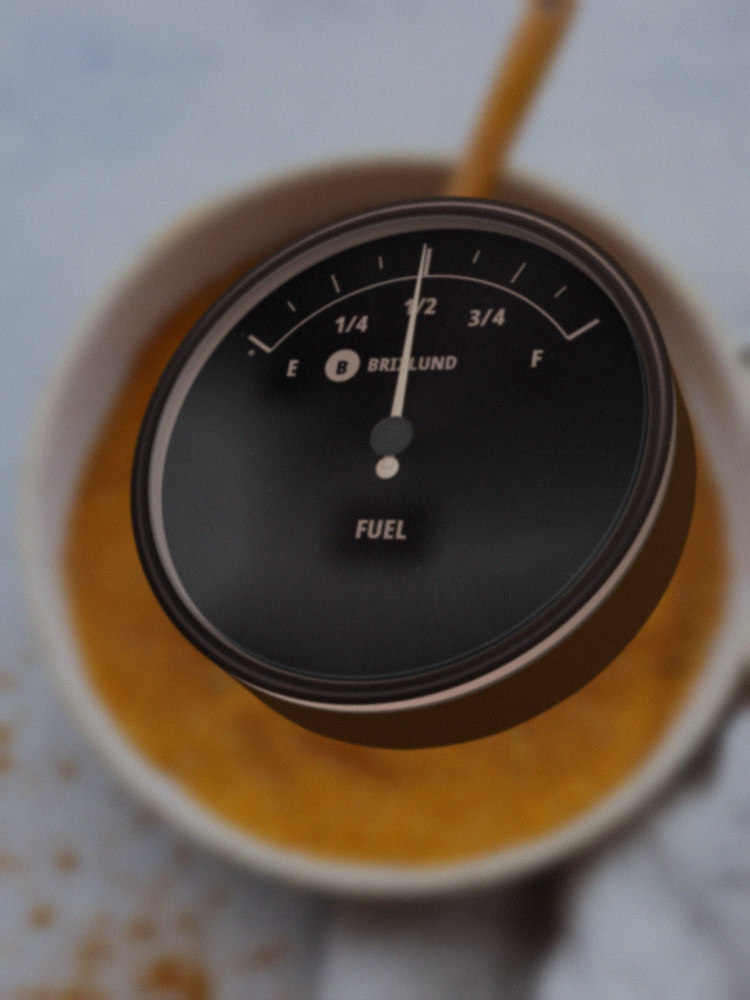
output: 0.5
